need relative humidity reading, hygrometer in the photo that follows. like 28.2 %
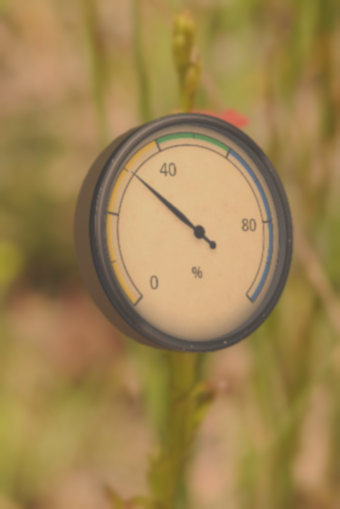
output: 30 %
